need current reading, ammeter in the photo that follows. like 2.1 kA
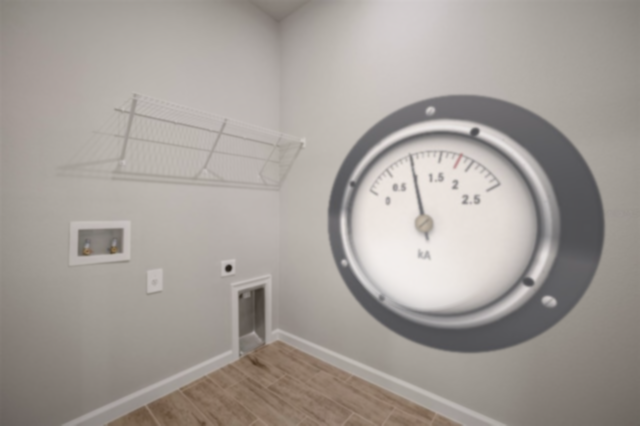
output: 1 kA
